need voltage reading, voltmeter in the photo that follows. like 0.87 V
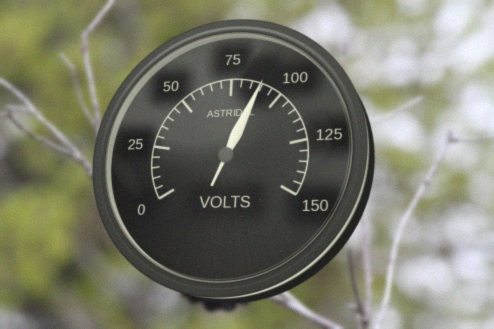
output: 90 V
